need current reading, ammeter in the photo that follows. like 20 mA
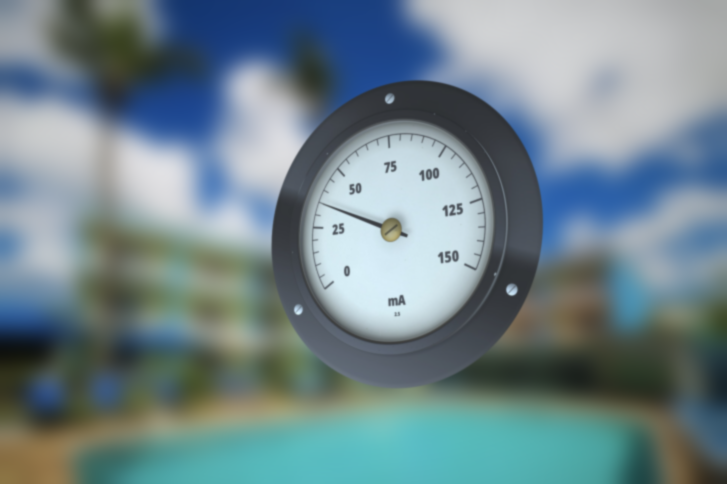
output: 35 mA
